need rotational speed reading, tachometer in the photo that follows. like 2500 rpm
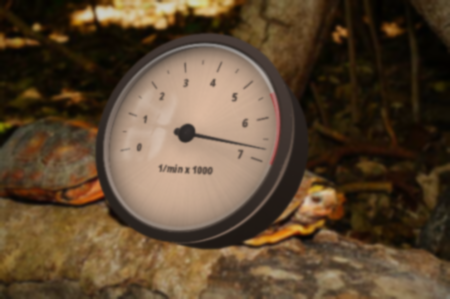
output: 6750 rpm
